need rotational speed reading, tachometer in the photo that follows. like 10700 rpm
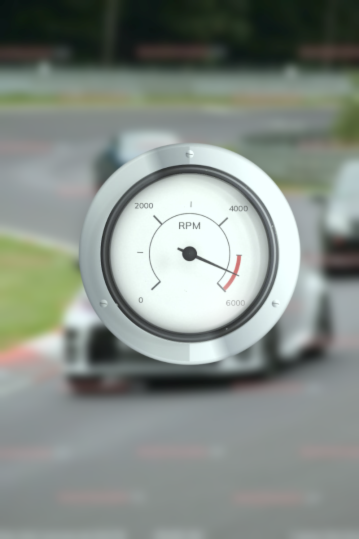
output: 5500 rpm
